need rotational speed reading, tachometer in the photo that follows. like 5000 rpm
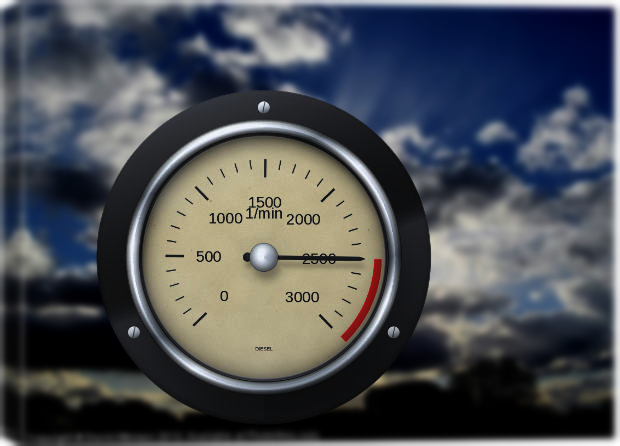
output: 2500 rpm
